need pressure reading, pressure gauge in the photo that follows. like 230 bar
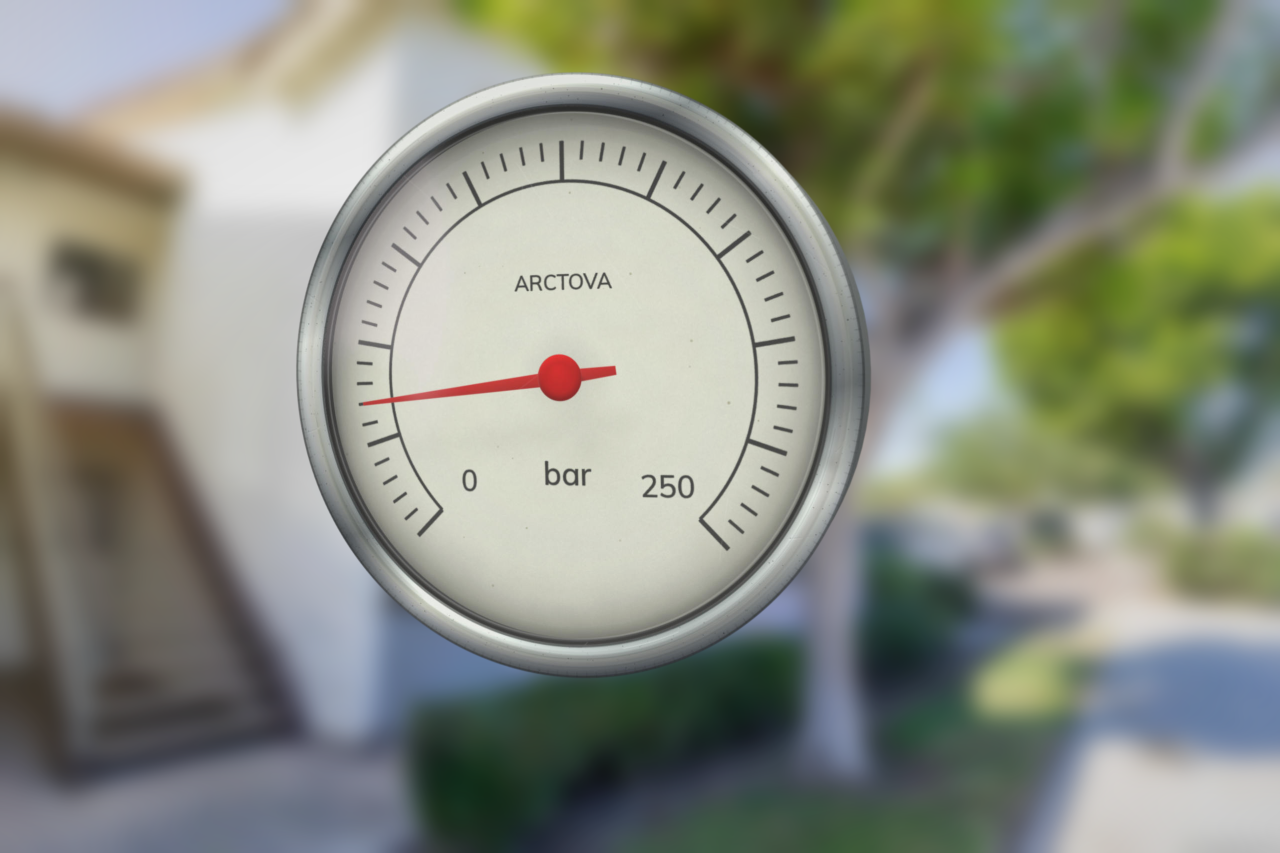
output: 35 bar
